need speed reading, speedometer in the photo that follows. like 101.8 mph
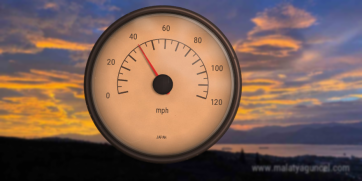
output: 40 mph
